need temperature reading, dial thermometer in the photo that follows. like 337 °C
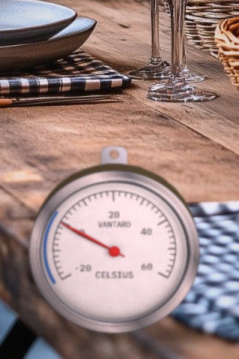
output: 0 °C
